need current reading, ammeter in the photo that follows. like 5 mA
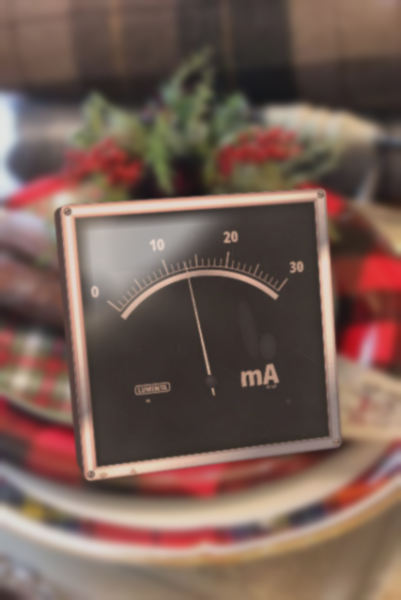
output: 13 mA
